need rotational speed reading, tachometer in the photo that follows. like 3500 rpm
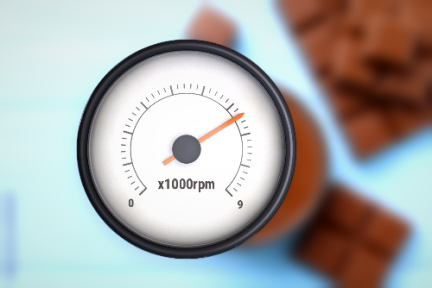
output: 6400 rpm
